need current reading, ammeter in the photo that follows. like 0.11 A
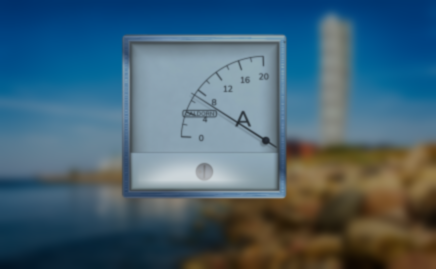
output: 7 A
